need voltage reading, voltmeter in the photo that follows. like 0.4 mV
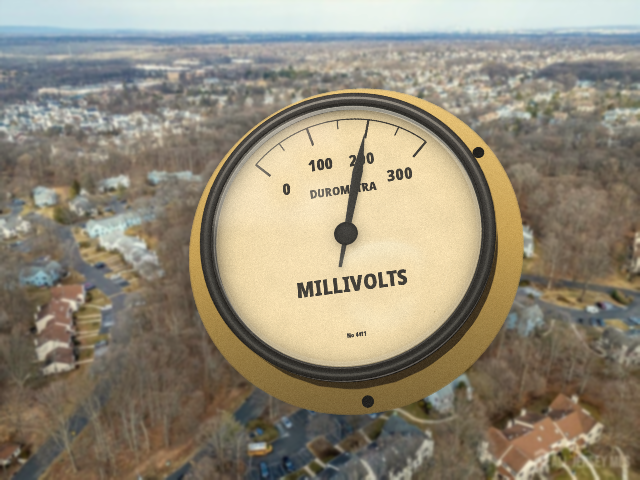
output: 200 mV
